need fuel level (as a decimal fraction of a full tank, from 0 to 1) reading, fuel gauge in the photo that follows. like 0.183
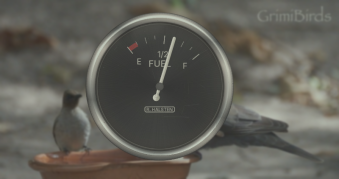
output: 0.625
